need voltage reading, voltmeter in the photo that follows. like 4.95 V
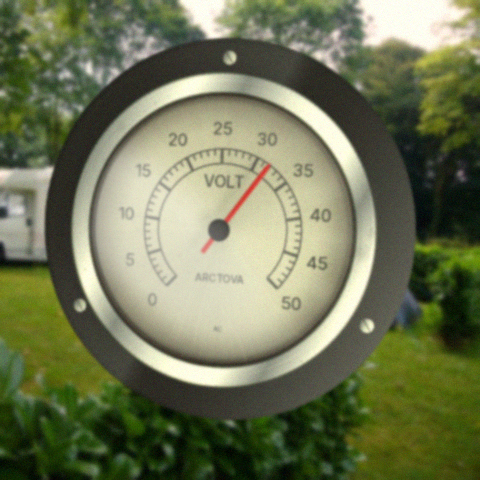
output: 32 V
